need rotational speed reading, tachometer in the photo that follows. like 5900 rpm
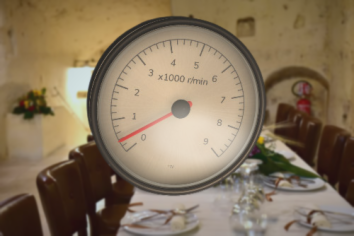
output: 400 rpm
